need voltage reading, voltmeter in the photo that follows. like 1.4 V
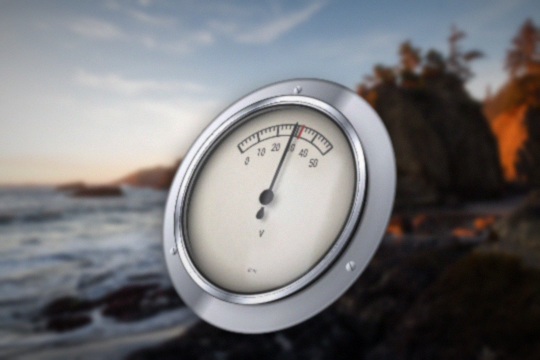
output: 30 V
